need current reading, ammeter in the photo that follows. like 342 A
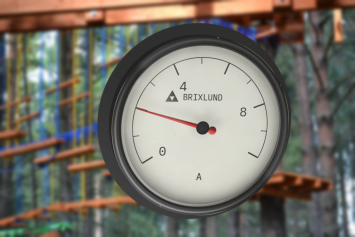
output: 2 A
